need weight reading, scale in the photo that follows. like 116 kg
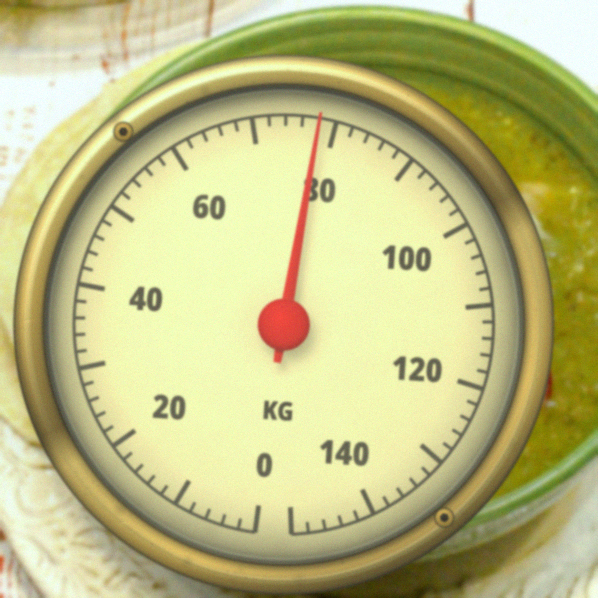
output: 78 kg
